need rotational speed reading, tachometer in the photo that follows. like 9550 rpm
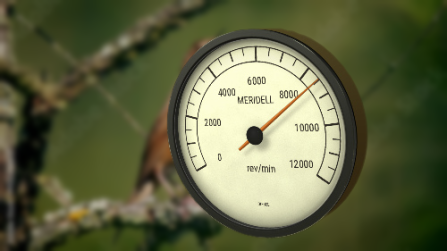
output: 8500 rpm
